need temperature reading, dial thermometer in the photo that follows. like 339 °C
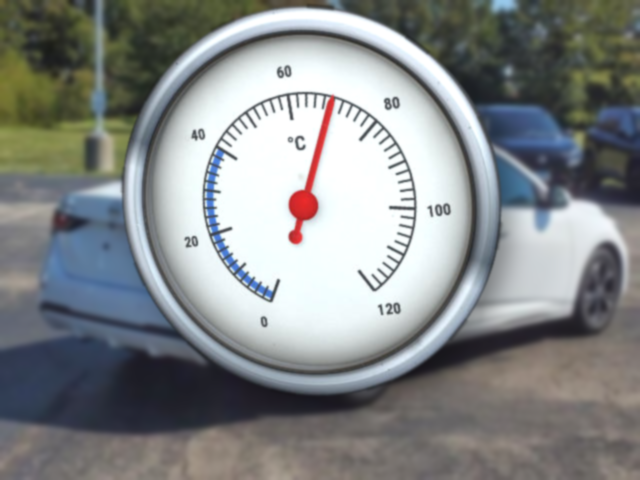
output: 70 °C
